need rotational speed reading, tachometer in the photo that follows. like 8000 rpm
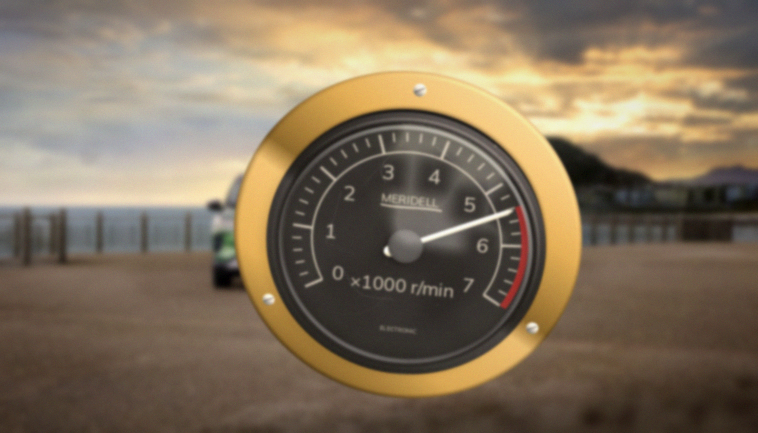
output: 5400 rpm
